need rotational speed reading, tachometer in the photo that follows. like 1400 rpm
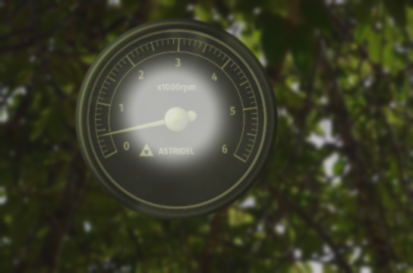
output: 400 rpm
